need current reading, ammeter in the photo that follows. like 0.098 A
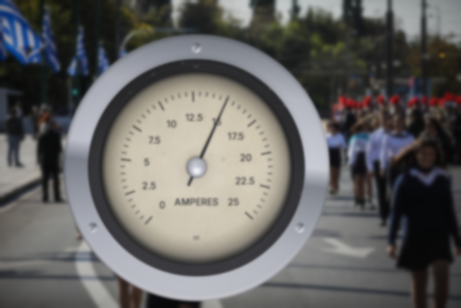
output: 15 A
